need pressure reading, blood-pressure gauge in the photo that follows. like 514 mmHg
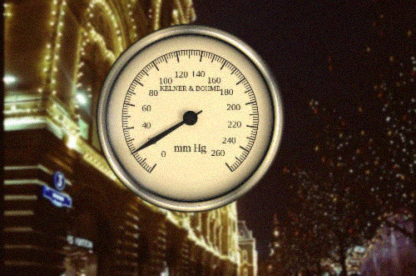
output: 20 mmHg
